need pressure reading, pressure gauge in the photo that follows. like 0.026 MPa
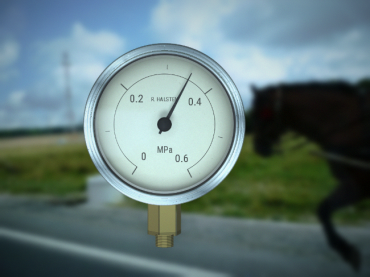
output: 0.35 MPa
